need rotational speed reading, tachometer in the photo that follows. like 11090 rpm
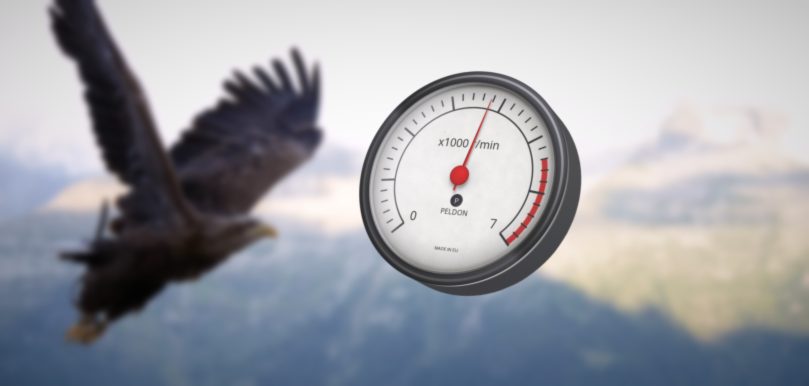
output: 3800 rpm
